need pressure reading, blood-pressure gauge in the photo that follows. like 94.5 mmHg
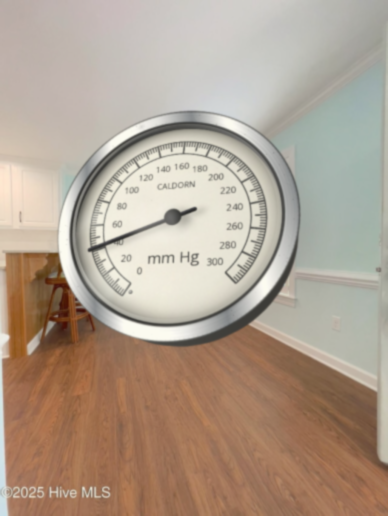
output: 40 mmHg
